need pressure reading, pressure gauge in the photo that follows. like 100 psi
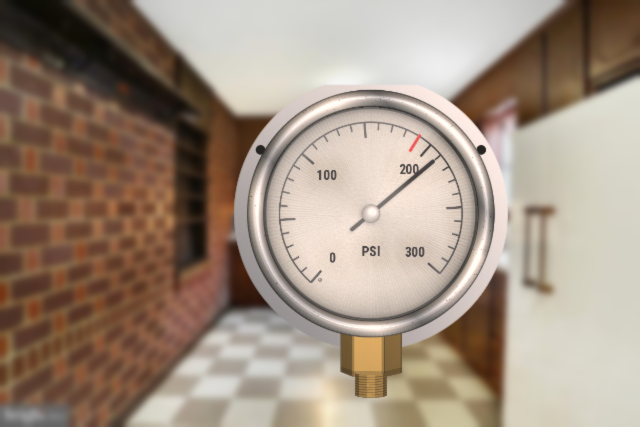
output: 210 psi
